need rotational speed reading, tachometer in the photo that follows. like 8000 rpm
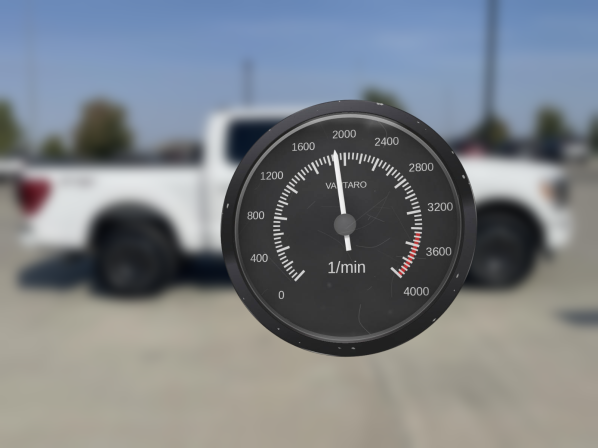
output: 1900 rpm
